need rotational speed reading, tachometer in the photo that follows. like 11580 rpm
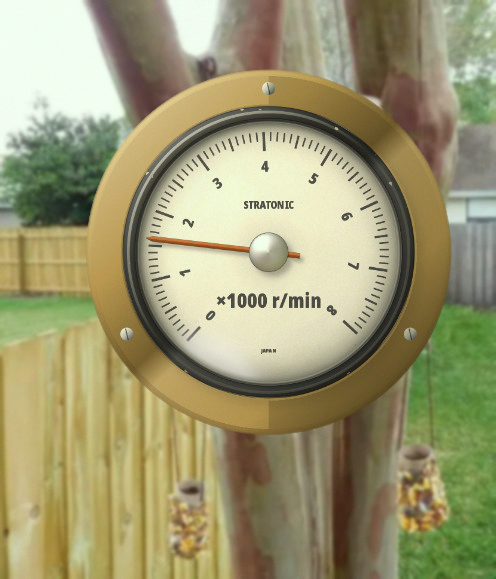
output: 1600 rpm
